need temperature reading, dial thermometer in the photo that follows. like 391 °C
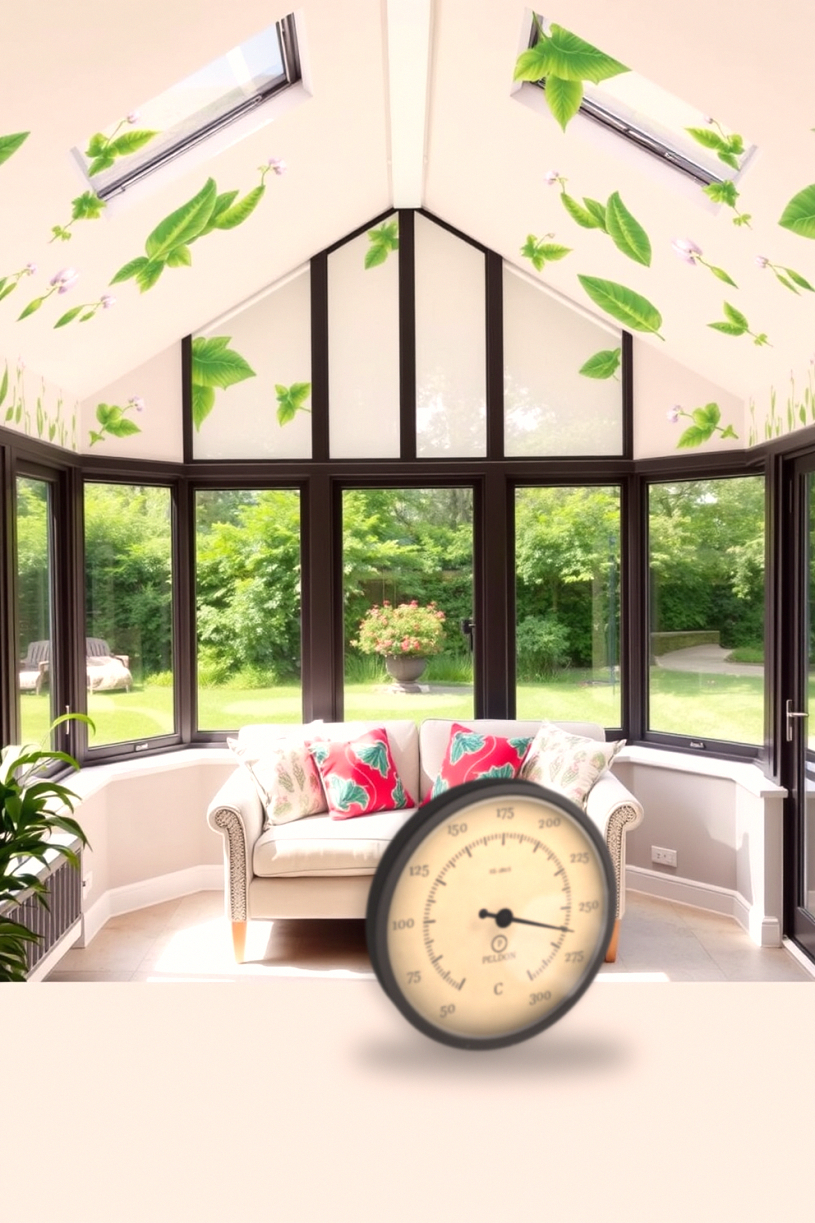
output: 262.5 °C
